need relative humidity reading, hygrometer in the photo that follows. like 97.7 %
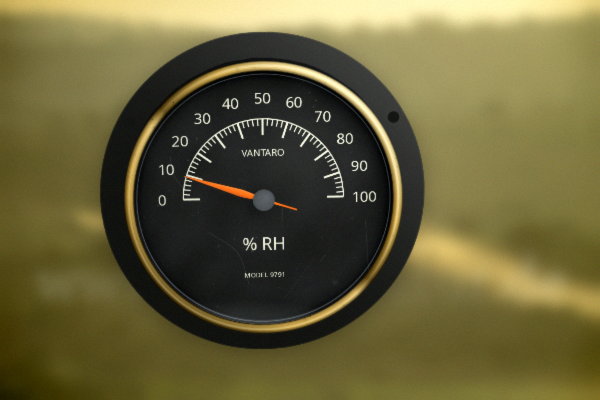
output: 10 %
